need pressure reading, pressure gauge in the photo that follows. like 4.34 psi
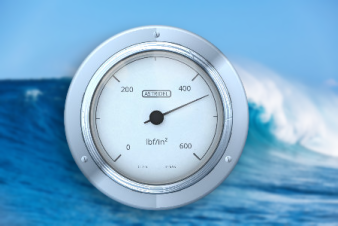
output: 450 psi
